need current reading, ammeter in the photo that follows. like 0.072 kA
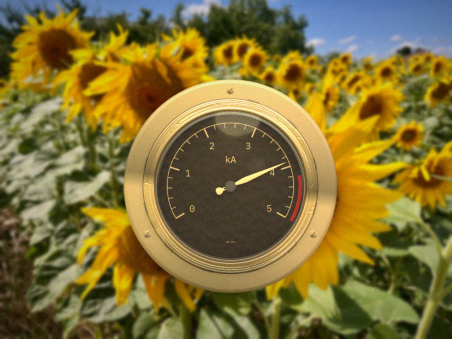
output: 3.9 kA
